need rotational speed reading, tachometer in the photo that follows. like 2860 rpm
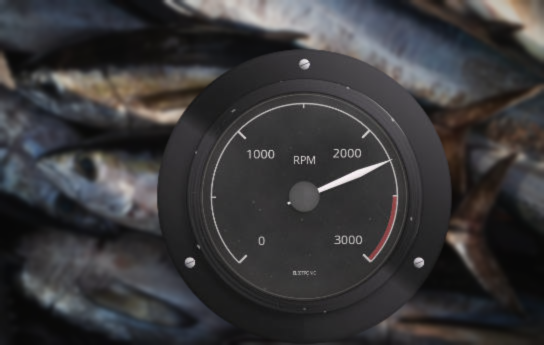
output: 2250 rpm
